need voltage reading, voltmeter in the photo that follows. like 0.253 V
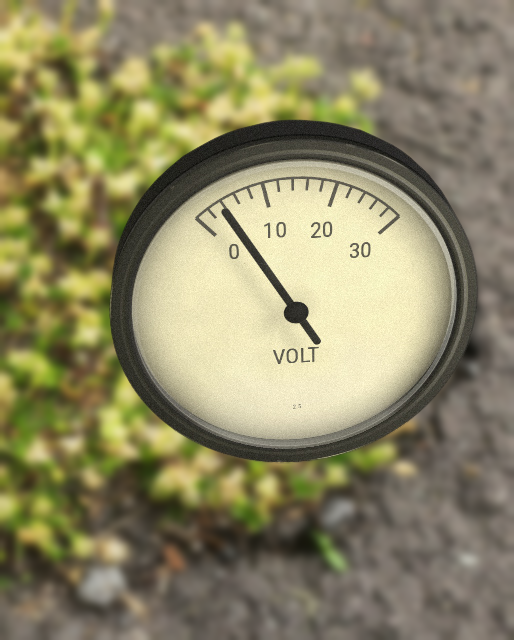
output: 4 V
